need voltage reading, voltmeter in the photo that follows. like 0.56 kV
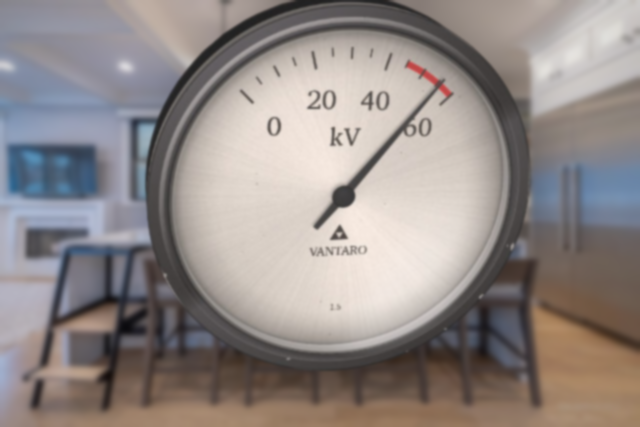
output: 55 kV
